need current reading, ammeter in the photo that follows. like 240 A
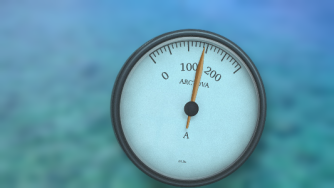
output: 140 A
